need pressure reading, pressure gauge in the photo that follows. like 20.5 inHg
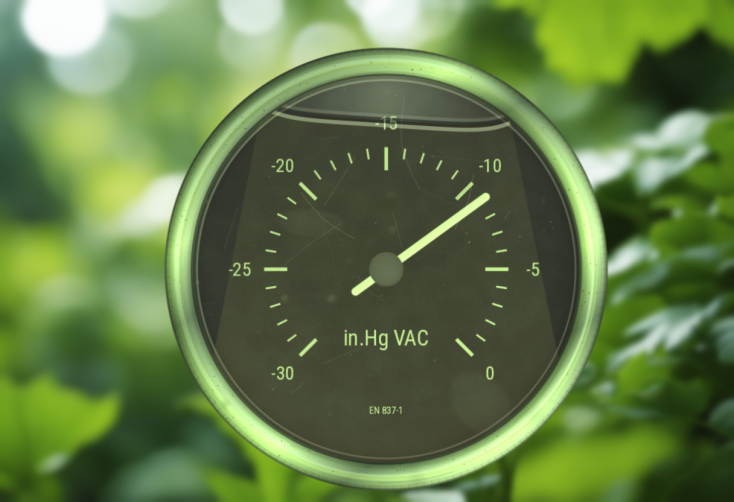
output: -9 inHg
